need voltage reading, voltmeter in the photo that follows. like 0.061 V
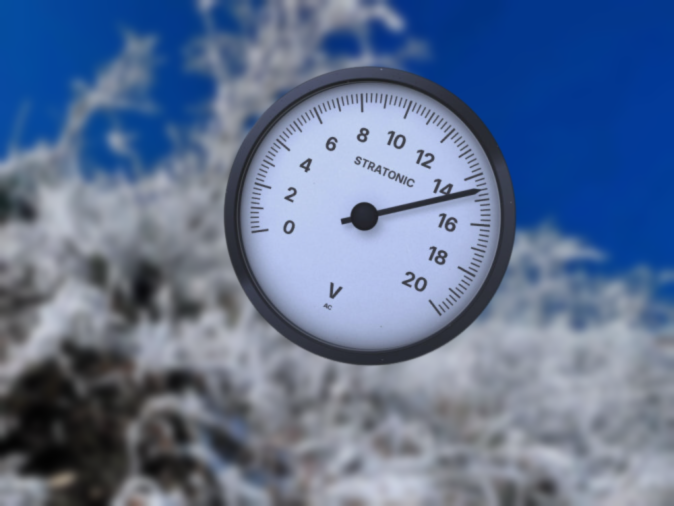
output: 14.6 V
